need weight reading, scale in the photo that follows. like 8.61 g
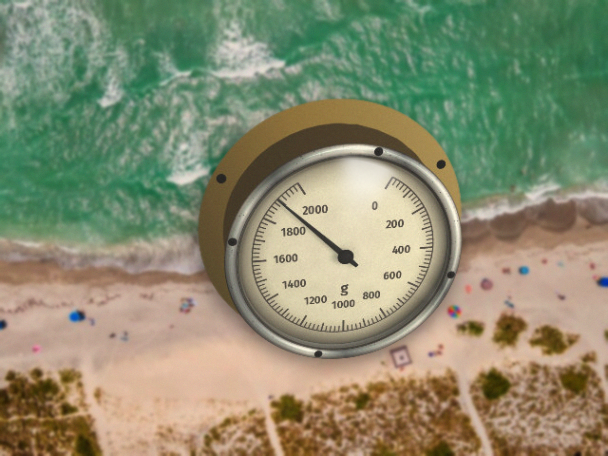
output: 1900 g
